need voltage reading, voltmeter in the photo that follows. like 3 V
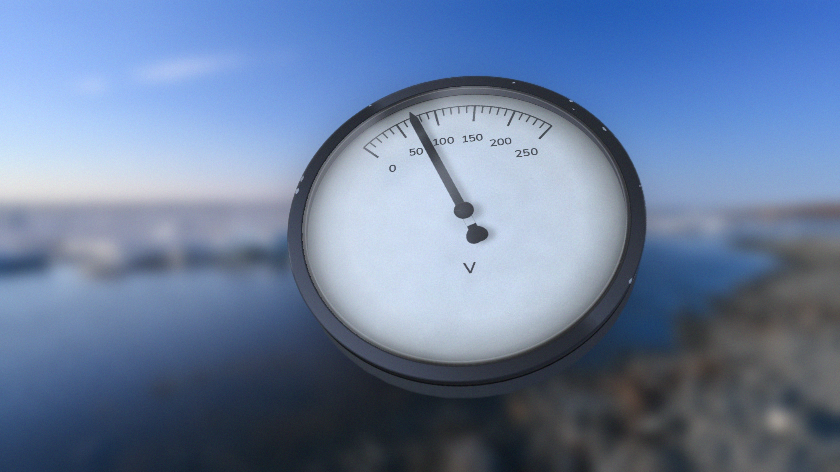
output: 70 V
